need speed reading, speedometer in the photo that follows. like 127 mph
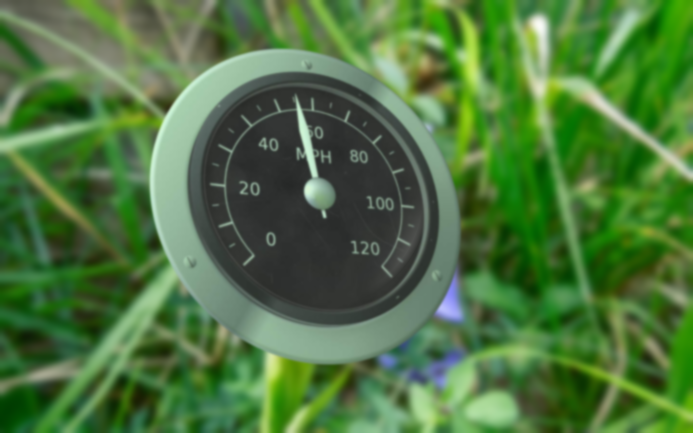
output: 55 mph
